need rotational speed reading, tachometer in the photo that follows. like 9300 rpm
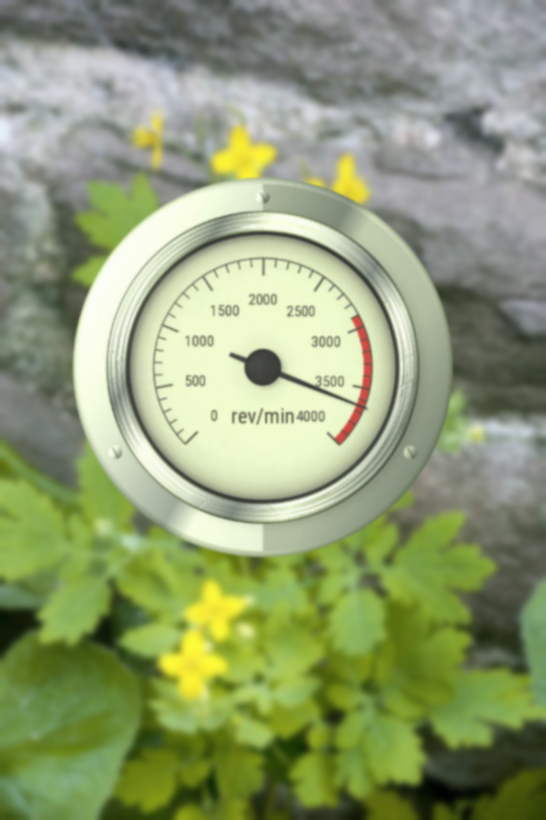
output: 3650 rpm
